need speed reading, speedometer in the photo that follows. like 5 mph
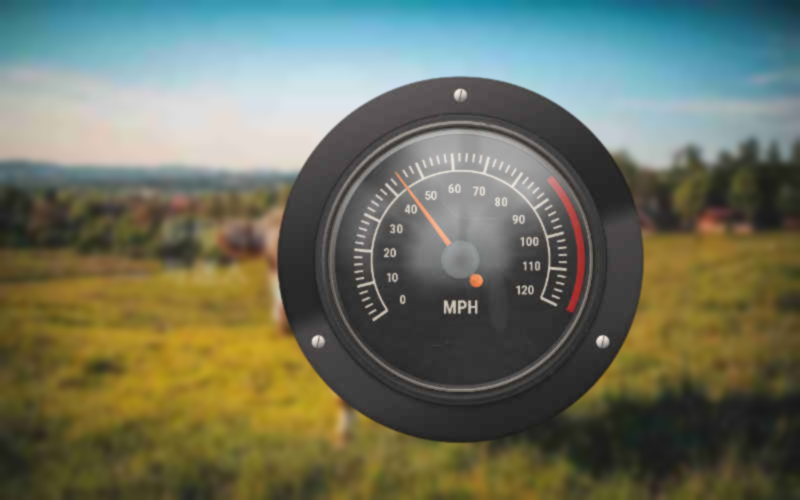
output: 44 mph
